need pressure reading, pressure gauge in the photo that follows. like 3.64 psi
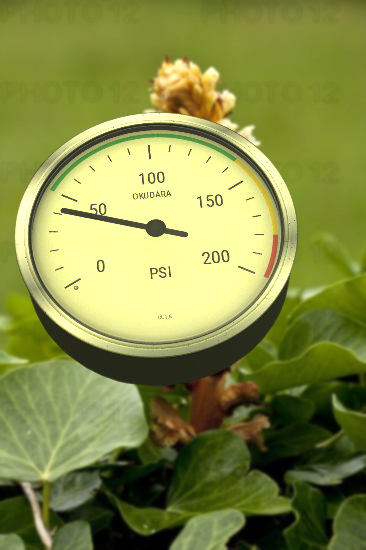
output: 40 psi
